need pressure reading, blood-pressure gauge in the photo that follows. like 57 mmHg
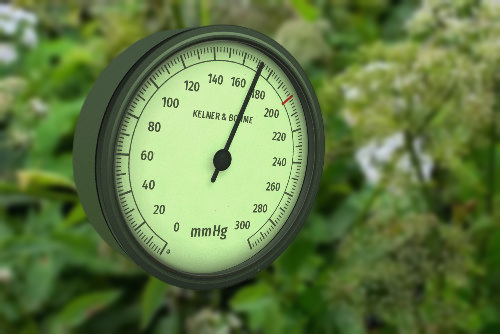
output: 170 mmHg
